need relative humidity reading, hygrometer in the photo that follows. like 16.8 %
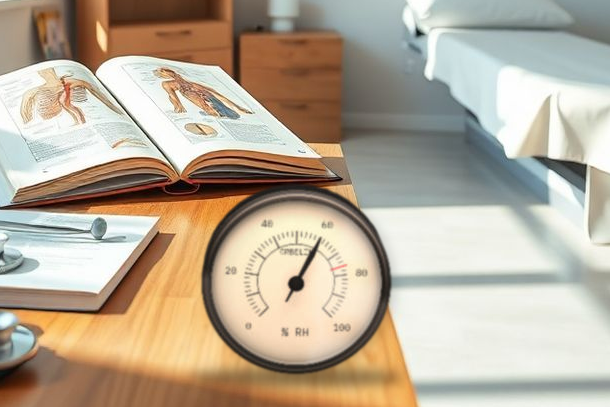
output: 60 %
